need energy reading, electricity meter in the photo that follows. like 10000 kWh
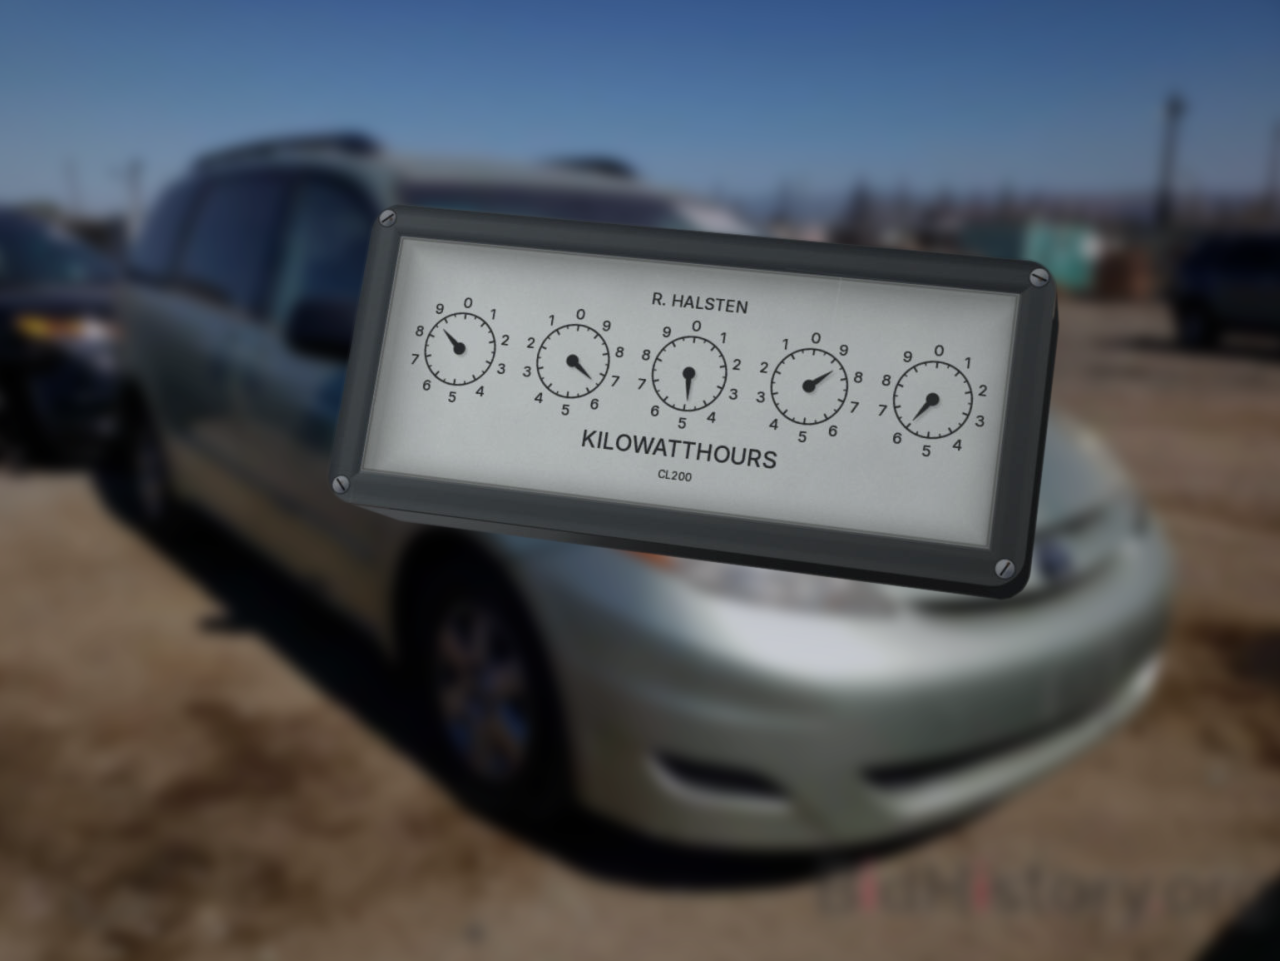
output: 86486 kWh
